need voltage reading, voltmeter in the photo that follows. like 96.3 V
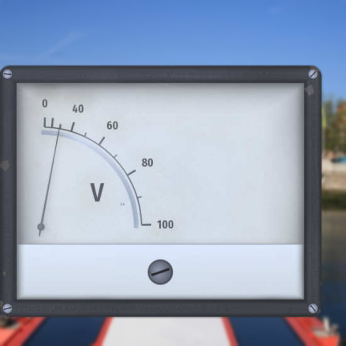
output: 30 V
